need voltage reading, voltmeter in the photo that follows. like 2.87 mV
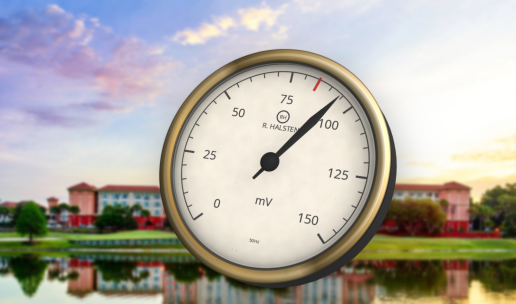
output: 95 mV
